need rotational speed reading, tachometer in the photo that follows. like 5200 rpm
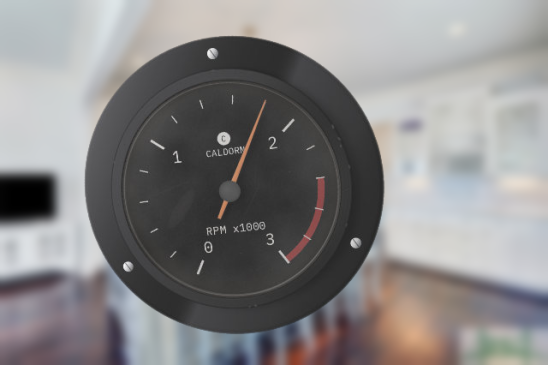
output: 1800 rpm
